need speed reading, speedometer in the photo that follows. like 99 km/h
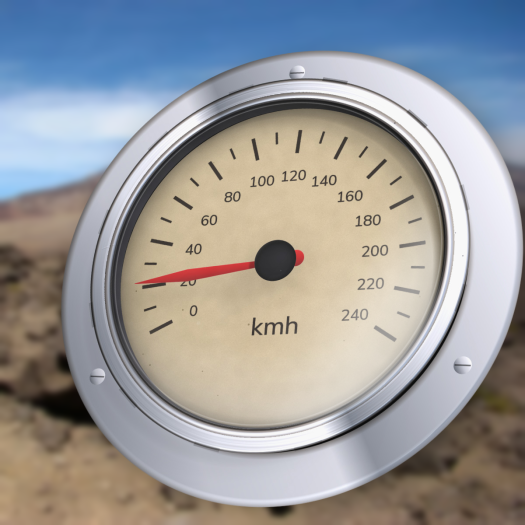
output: 20 km/h
